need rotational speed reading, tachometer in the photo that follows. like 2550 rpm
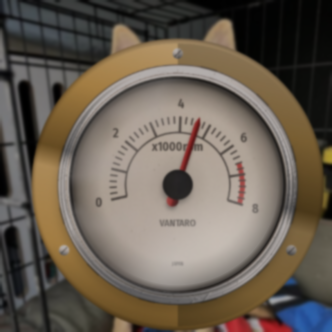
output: 4600 rpm
